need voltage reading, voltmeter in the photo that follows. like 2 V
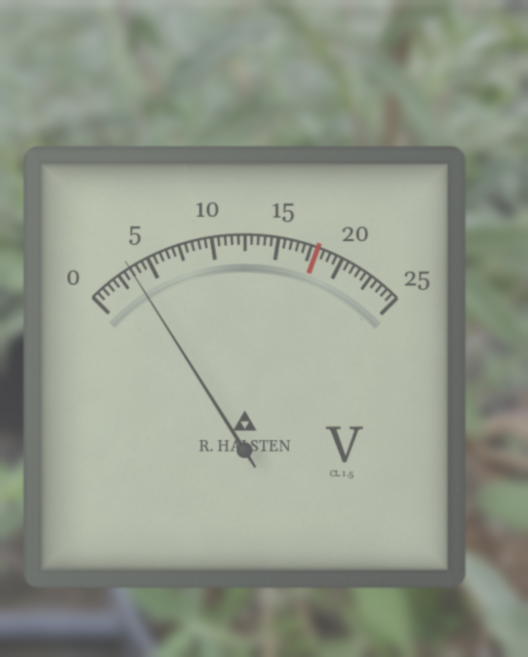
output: 3.5 V
